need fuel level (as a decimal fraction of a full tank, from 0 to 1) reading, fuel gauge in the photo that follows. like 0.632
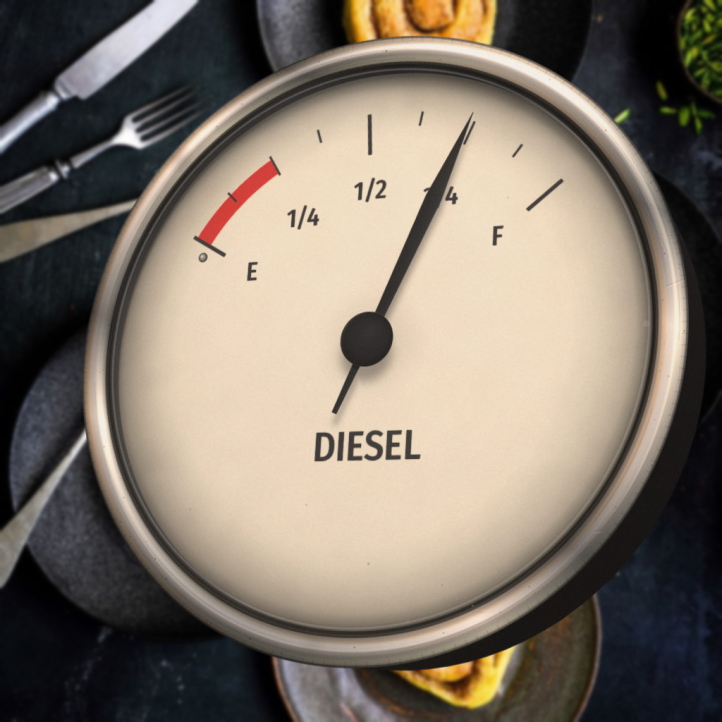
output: 0.75
